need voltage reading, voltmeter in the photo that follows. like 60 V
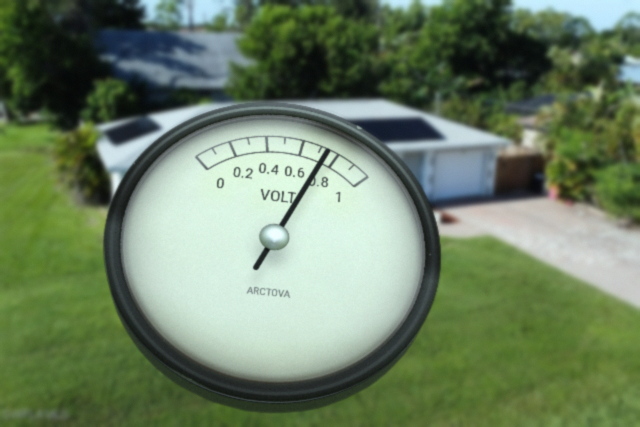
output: 0.75 V
